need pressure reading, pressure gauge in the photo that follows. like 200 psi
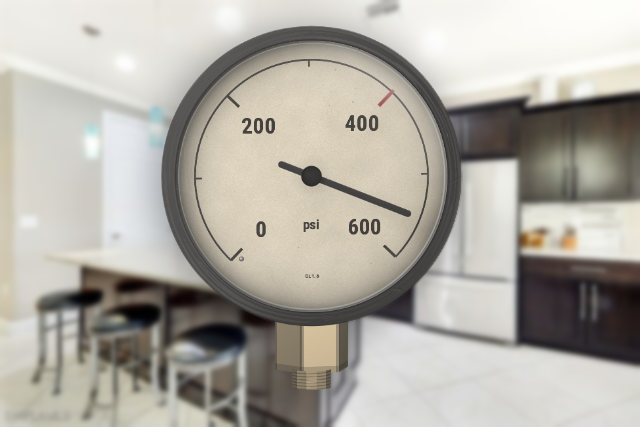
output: 550 psi
